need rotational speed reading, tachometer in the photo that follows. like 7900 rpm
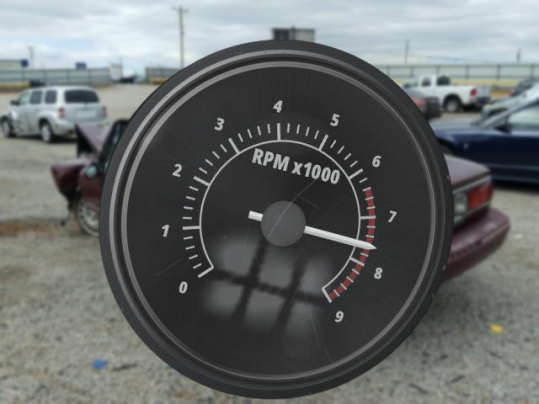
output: 7600 rpm
